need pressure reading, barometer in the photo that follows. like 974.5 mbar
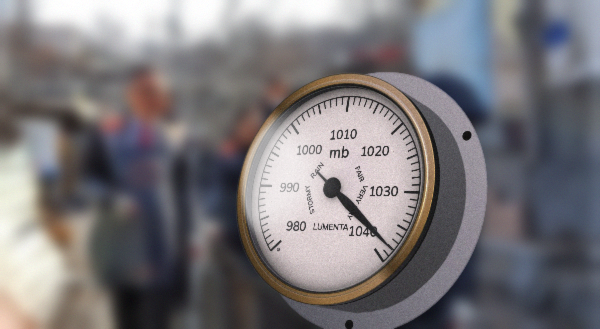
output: 1038 mbar
